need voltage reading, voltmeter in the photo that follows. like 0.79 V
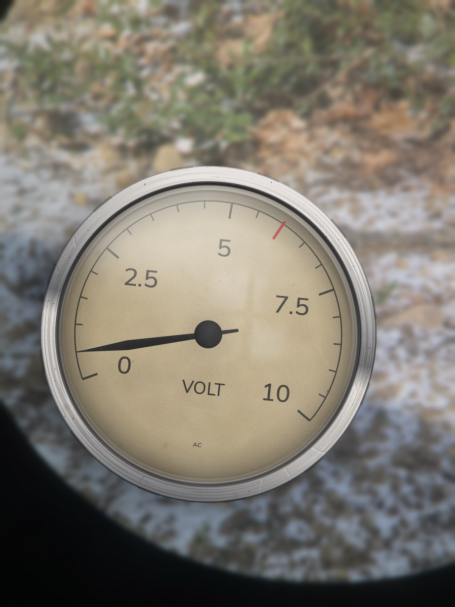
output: 0.5 V
